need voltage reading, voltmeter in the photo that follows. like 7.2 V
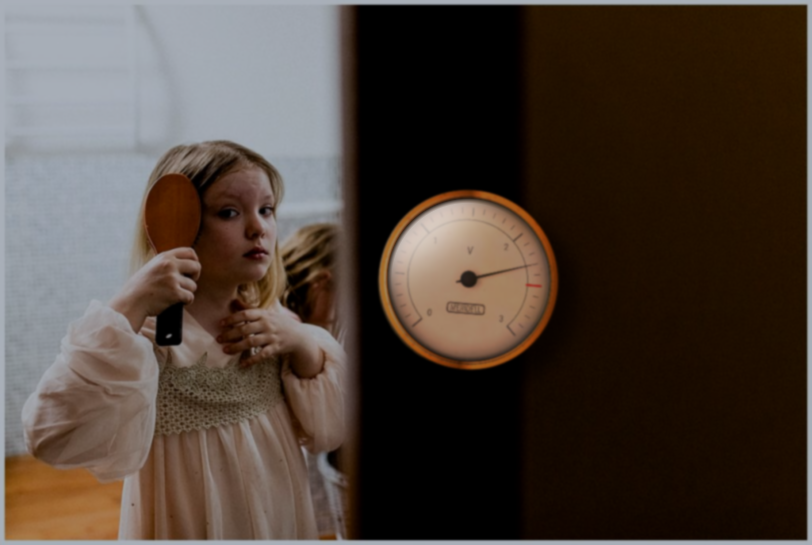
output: 2.3 V
